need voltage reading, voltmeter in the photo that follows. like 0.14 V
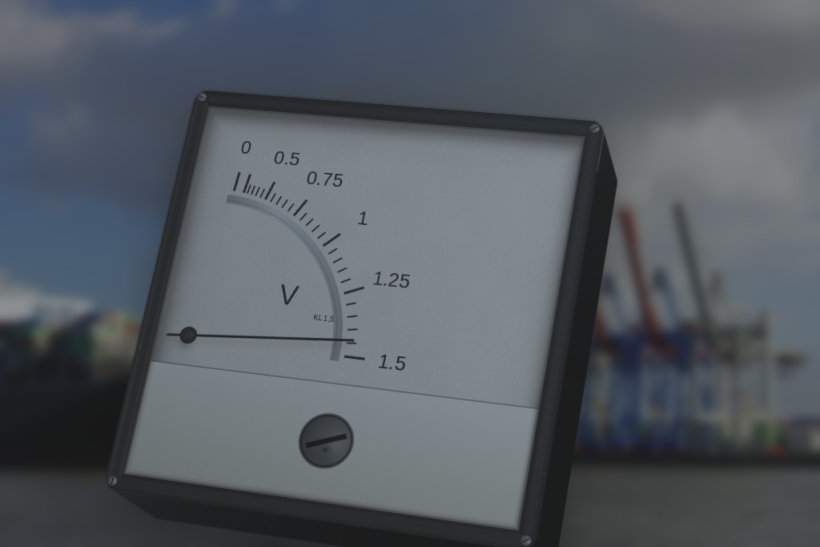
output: 1.45 V
